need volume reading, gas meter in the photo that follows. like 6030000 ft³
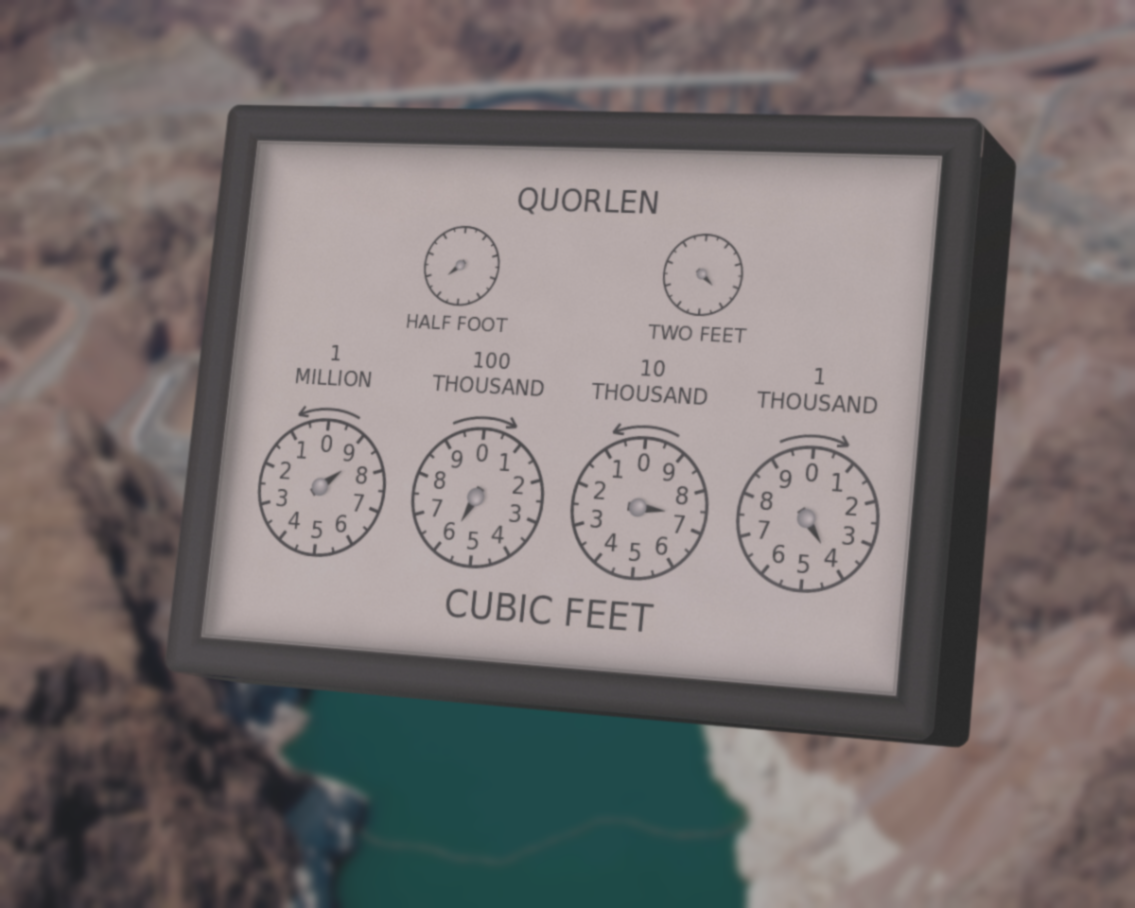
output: 857400 ft³
